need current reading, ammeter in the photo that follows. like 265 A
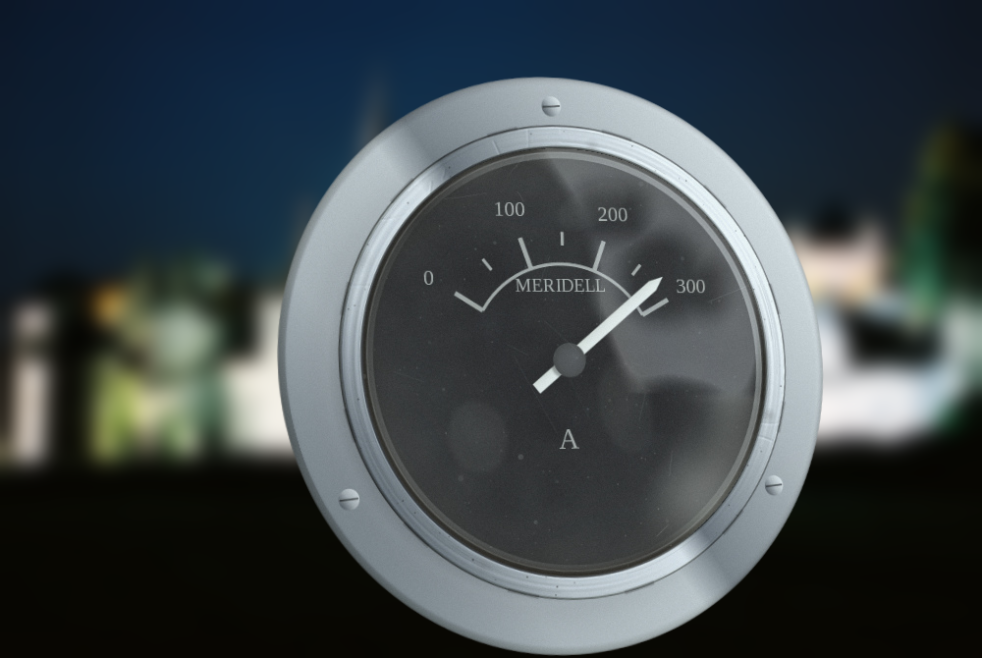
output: 275 A
